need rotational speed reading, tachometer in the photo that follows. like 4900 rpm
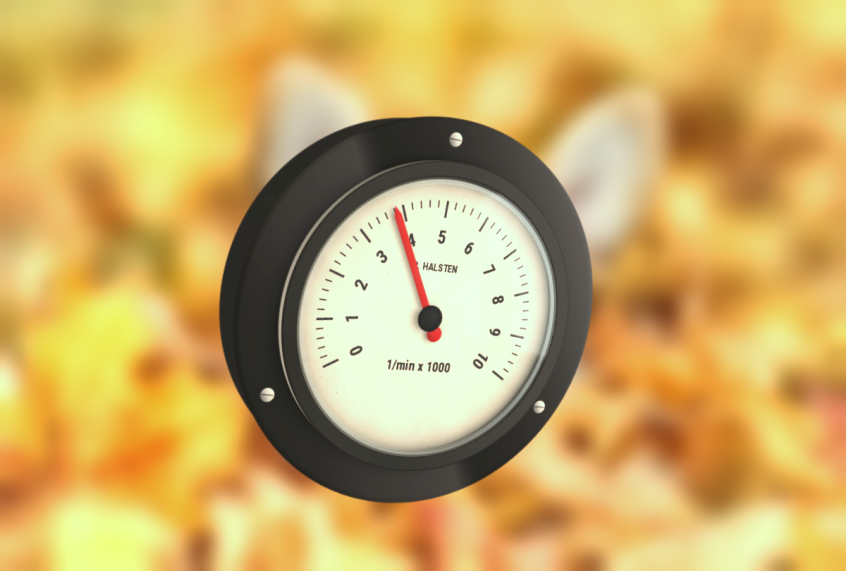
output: 3800 rpm
